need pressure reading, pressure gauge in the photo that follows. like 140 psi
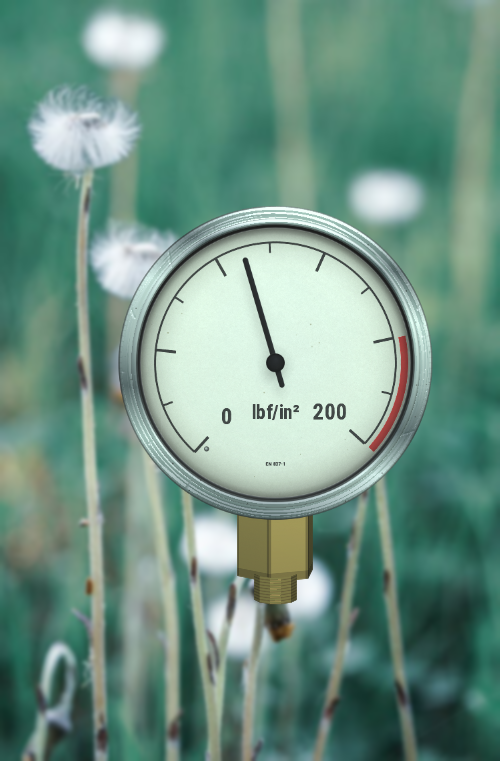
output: 90 psi
